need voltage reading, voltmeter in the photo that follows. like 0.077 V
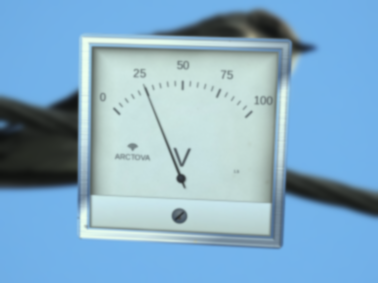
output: 25 V
